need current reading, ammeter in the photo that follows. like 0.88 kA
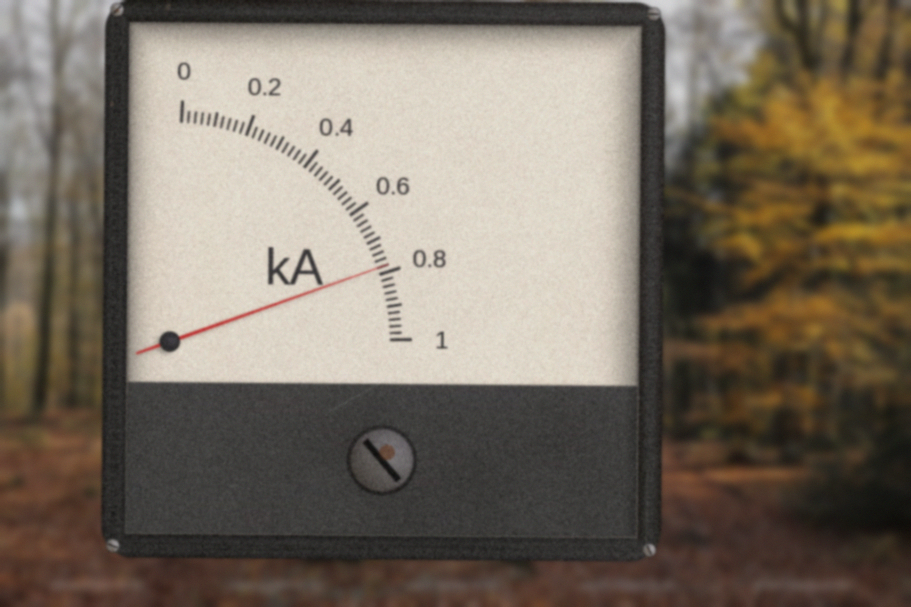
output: 0.78 kA
